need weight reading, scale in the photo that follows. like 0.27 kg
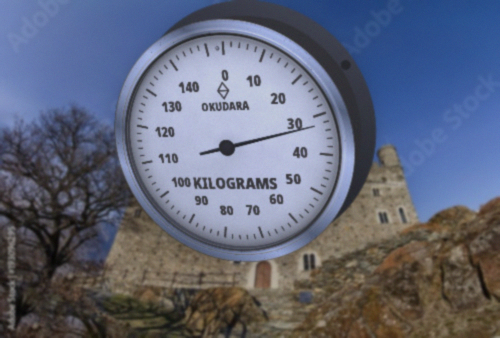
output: 32 kg
